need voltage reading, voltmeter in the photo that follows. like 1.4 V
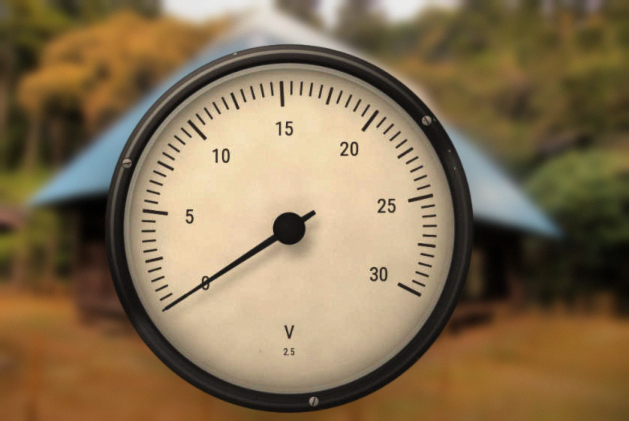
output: 0 V
